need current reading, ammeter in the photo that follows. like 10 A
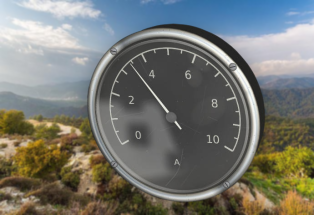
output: 3.5 A
